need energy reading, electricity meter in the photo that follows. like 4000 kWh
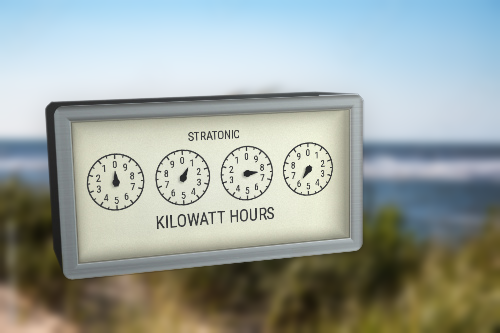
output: 76 kWh
